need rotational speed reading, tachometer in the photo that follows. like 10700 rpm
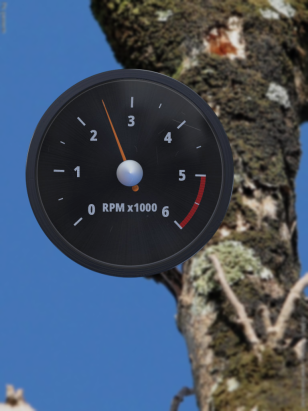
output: 2500 rpm
